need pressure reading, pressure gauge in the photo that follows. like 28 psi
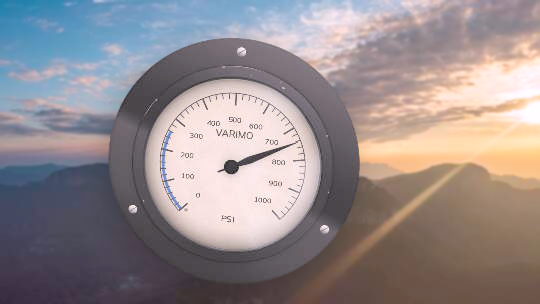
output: 740 psi
